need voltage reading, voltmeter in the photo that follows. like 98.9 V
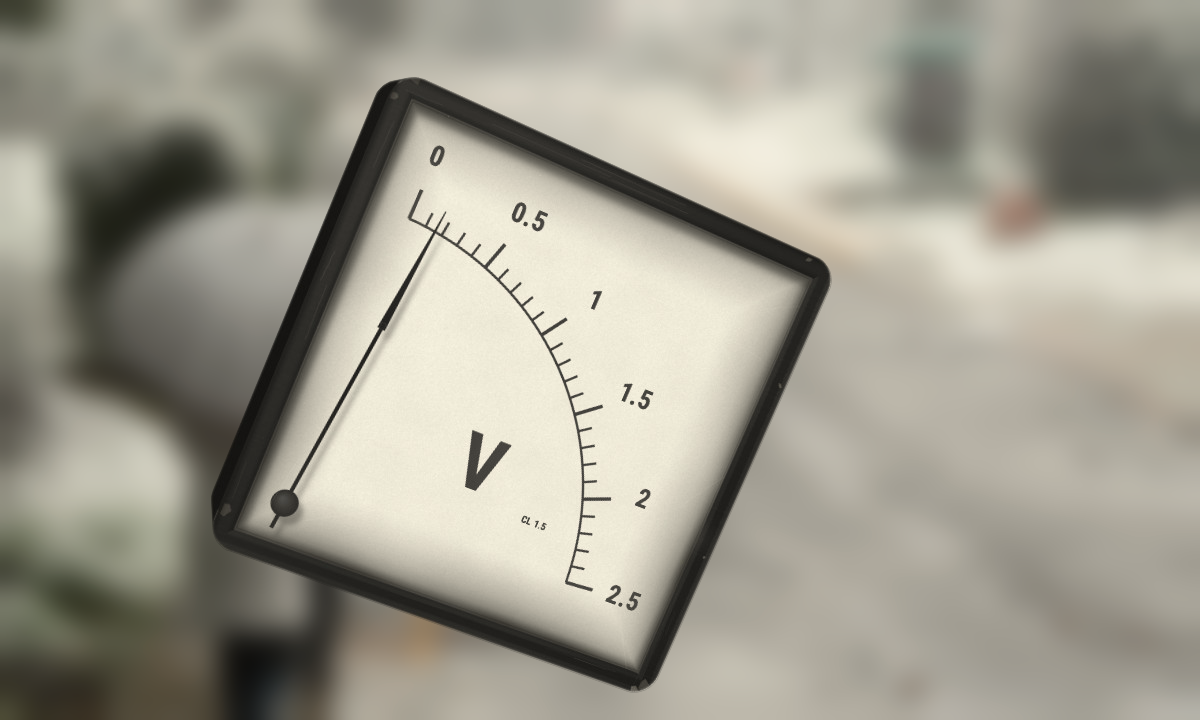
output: 0.15 V
